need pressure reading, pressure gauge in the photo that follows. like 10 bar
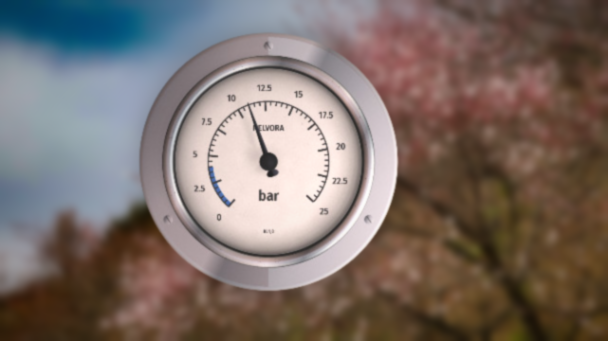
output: 11 bar
